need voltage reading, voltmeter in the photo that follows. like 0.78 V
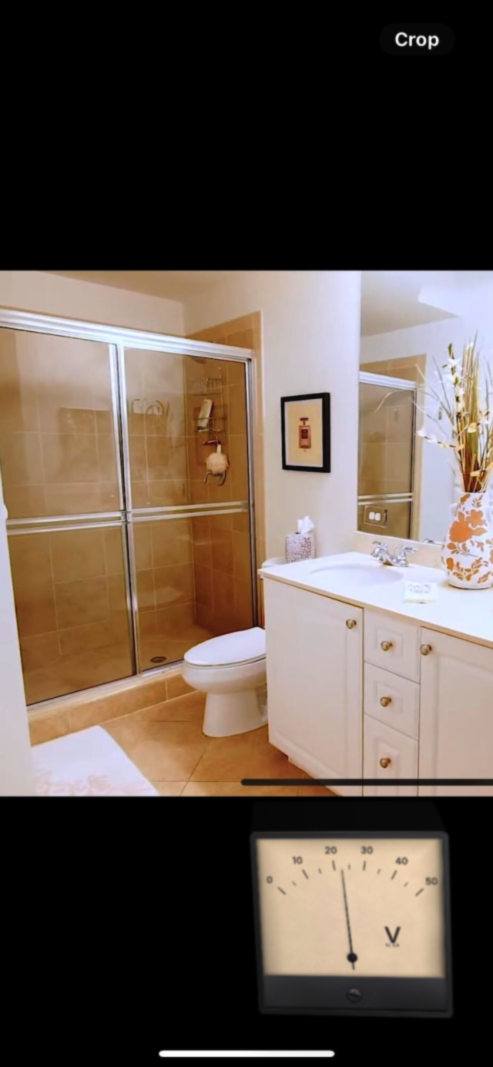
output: 22.5 V
